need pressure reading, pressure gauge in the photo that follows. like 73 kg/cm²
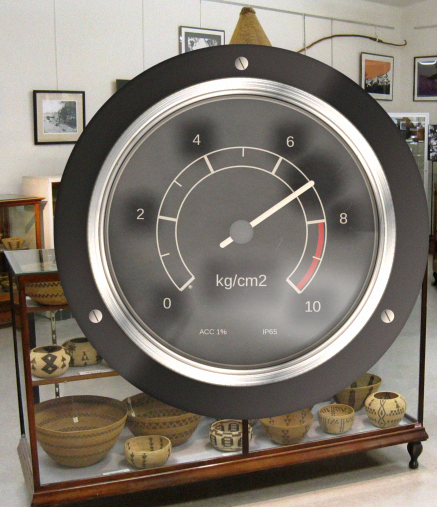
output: 7 kg/cm²
